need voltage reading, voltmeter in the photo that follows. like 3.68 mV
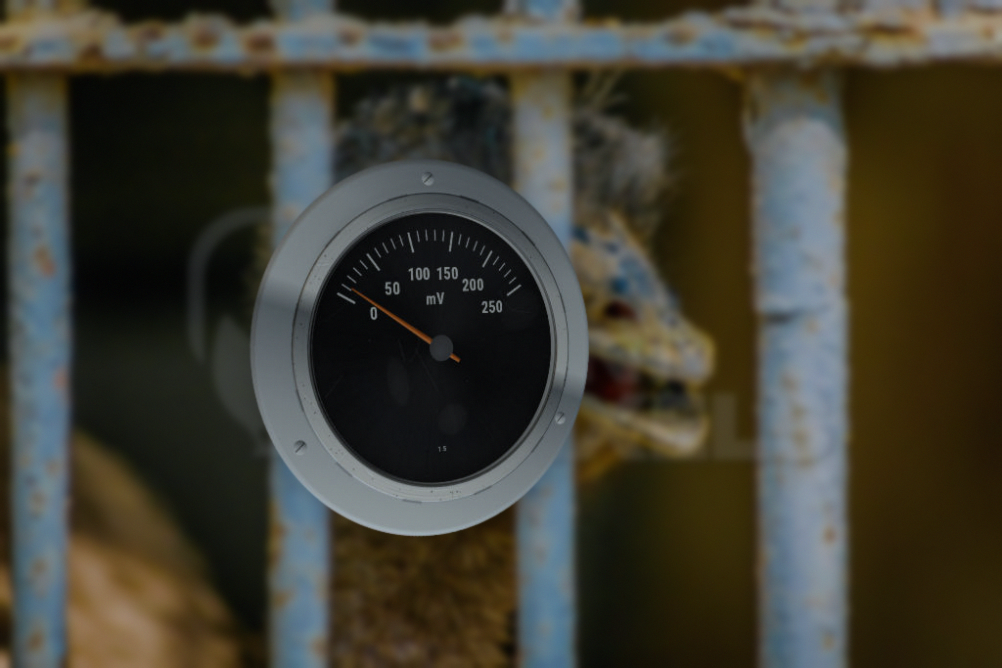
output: 10 mV
